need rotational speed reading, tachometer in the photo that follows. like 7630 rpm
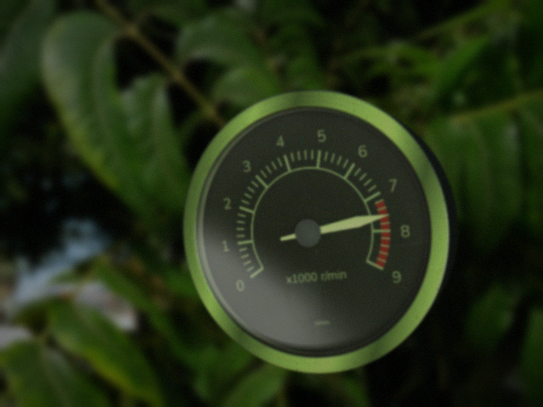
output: 7600 rpm
